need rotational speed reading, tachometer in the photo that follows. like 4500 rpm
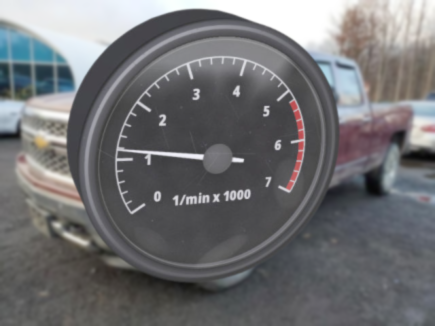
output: 1200 rpm
